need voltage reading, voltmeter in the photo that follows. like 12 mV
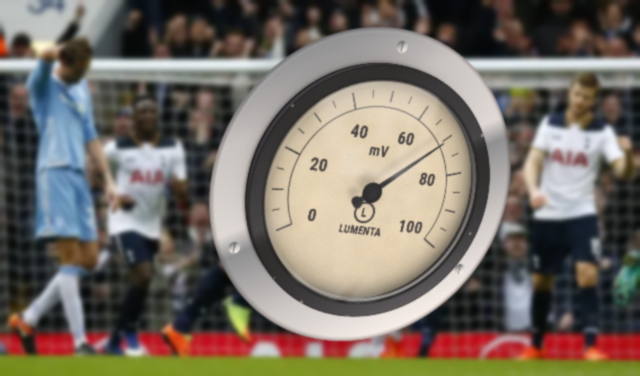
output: 70 mV
